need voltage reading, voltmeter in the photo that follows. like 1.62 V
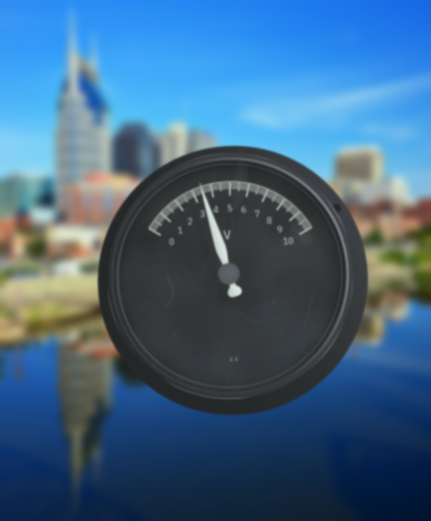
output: 3.5 V
